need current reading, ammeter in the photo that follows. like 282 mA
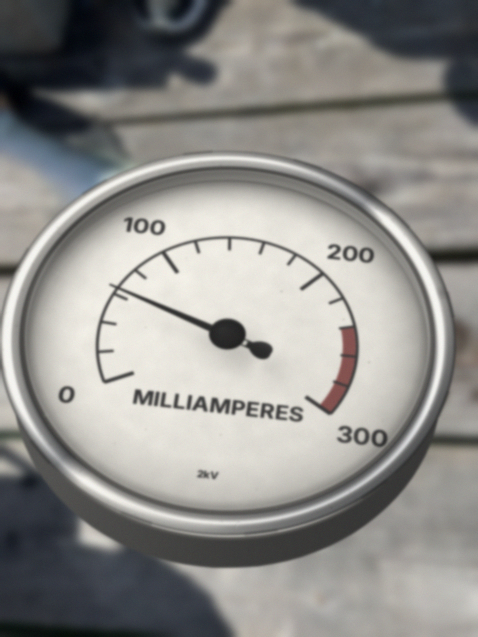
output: 60 mA
